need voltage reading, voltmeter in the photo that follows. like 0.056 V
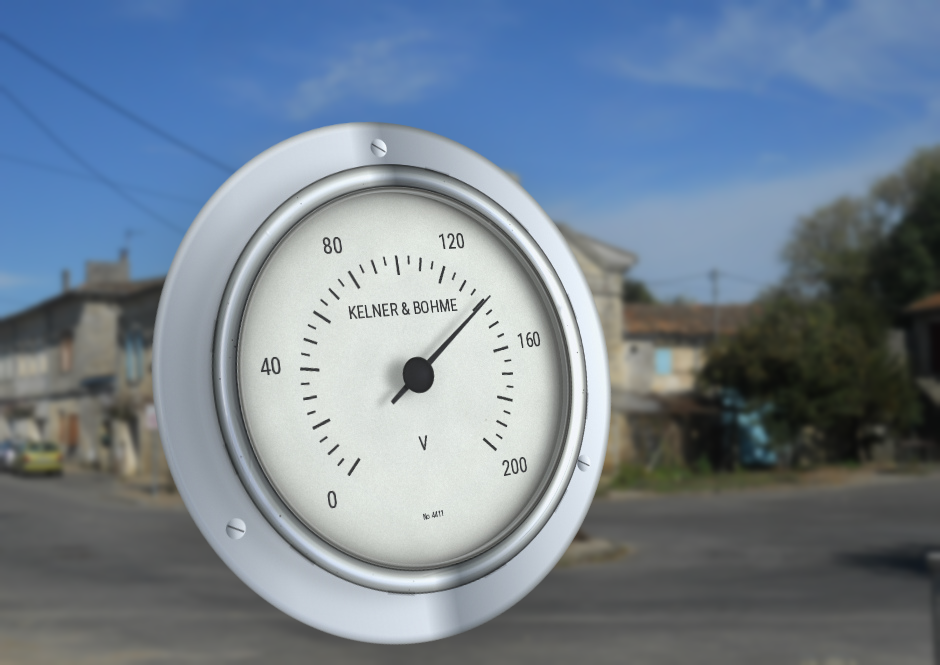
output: 140 V
